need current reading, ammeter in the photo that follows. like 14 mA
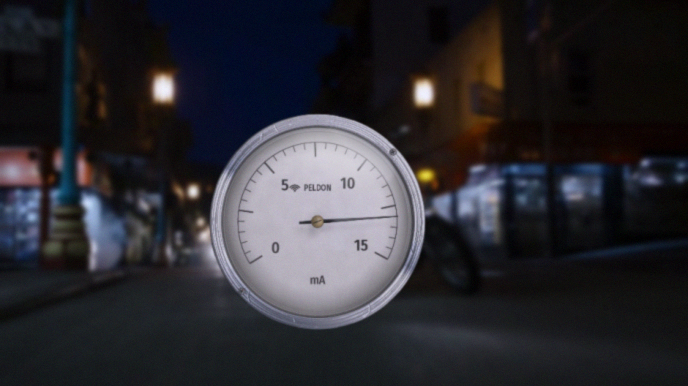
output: 13 mA
